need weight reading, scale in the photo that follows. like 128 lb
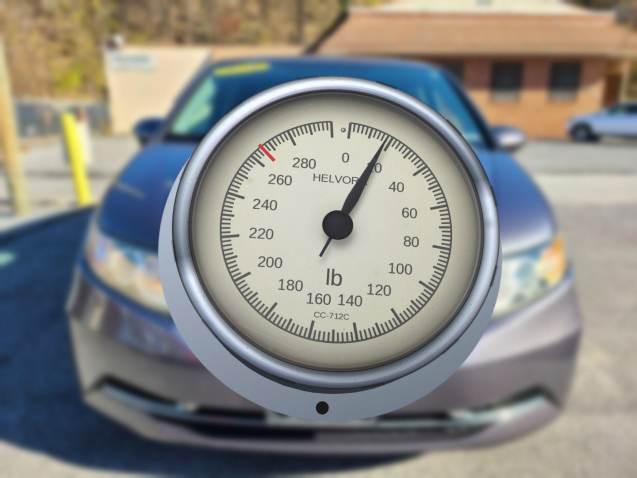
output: 18 lb
